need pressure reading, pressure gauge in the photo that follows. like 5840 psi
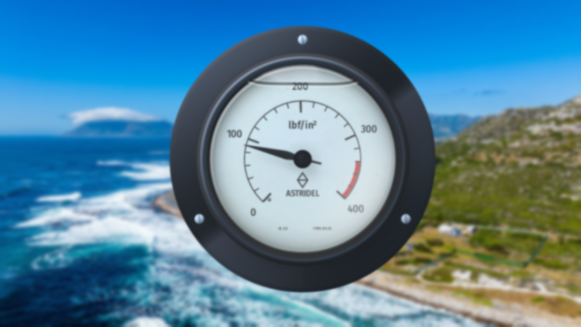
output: 90 psi
